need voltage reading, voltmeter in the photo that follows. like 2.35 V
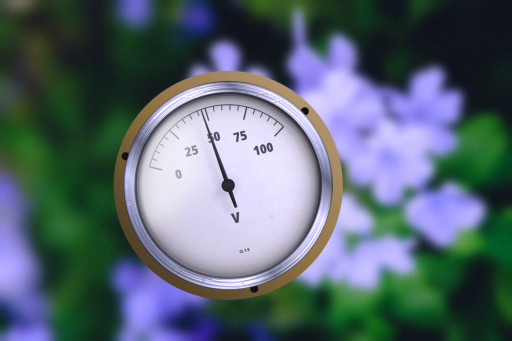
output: 47.5 V
